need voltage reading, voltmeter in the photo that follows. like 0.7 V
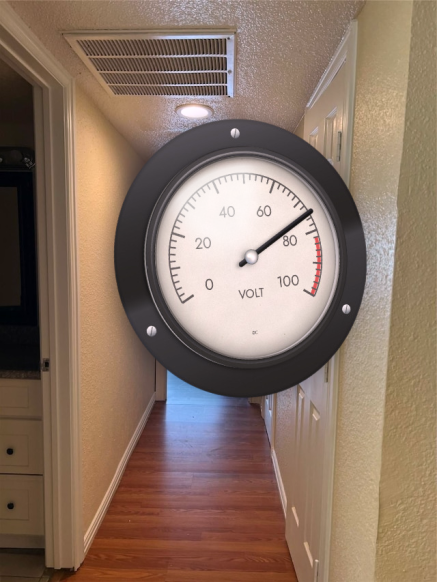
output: 74 V
